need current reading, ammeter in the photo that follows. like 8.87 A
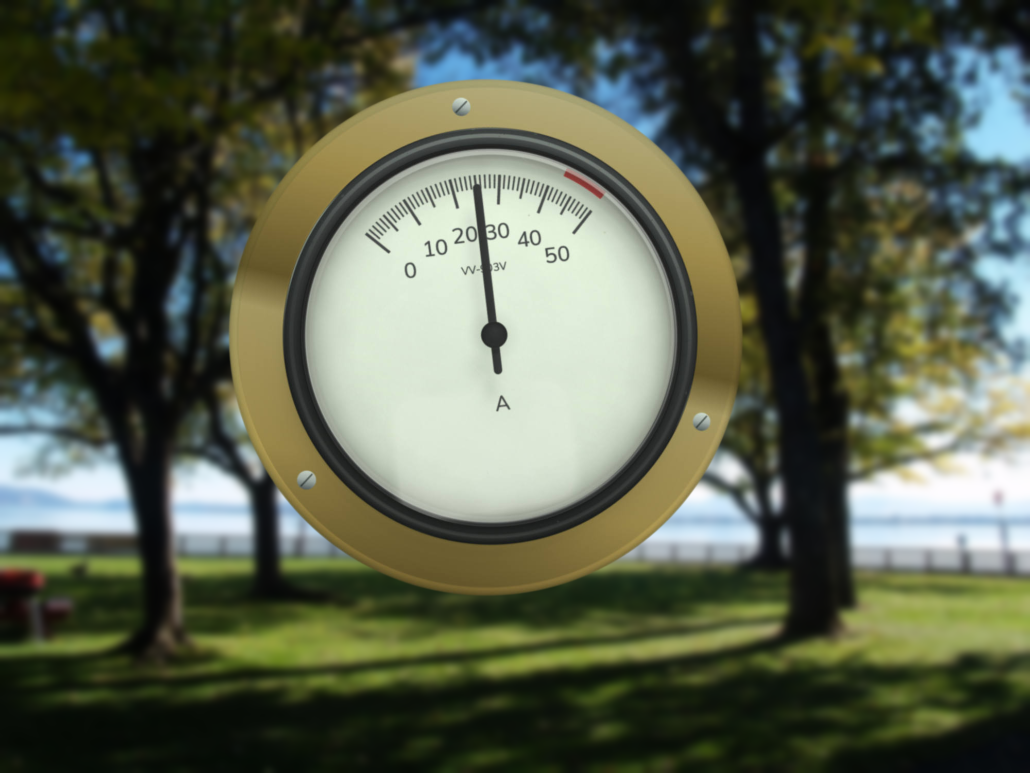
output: 25 A
